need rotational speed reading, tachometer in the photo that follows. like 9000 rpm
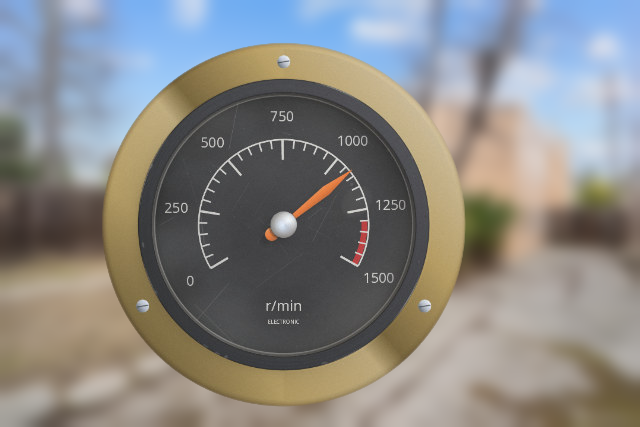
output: 1075 rpm
